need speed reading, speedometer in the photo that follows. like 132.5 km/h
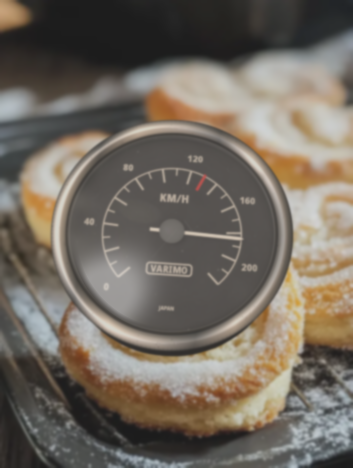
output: 185 km/h
